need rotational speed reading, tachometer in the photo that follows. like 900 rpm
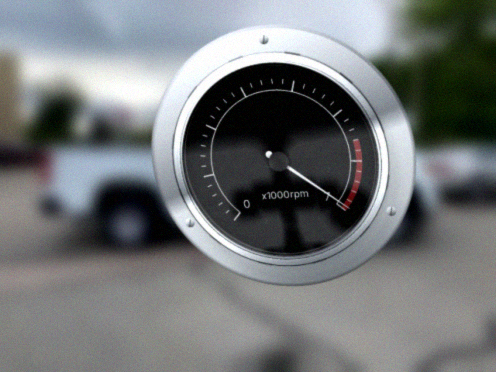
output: 6900 rpm
